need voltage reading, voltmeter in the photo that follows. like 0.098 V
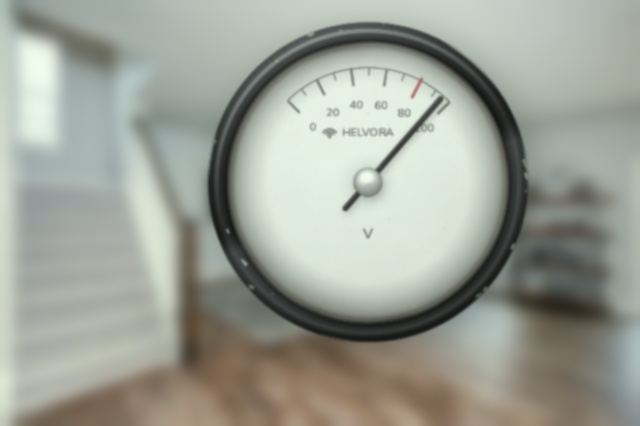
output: 95 V
